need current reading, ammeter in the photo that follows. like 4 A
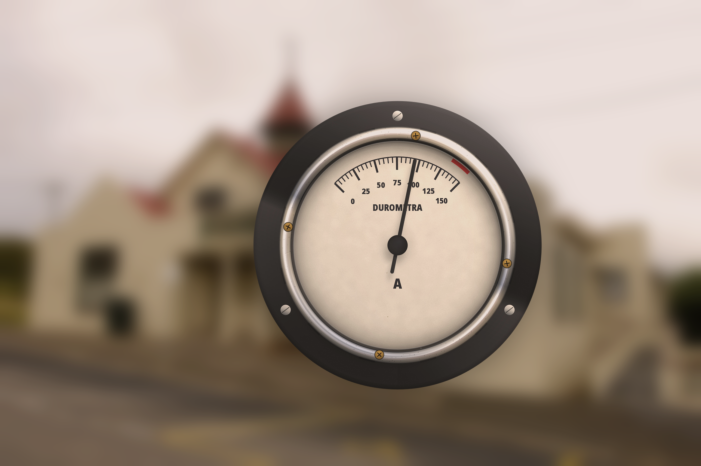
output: 95 A
